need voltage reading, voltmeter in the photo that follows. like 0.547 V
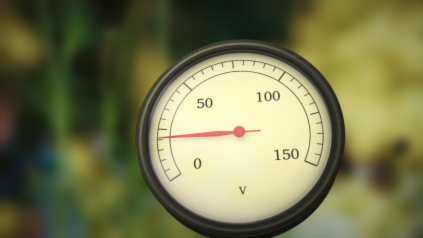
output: 20 V
